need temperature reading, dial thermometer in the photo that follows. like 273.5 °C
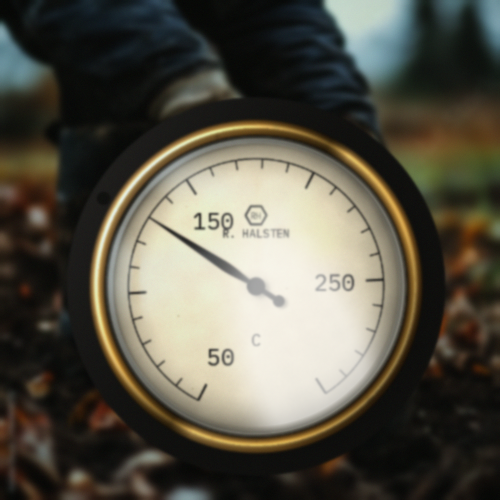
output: 130 °C
